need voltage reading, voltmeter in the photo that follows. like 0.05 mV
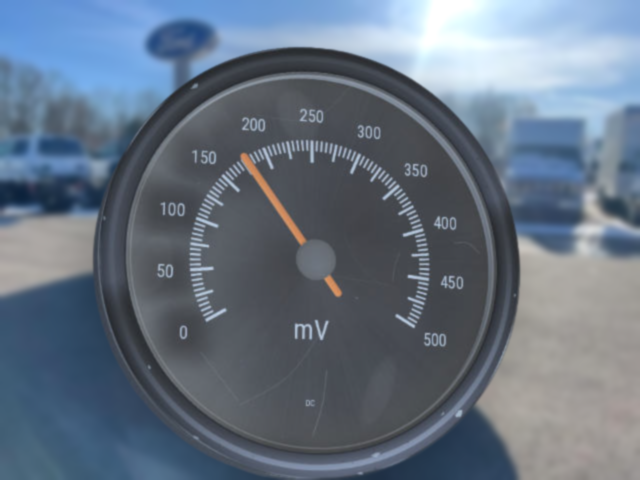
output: 175 mV
